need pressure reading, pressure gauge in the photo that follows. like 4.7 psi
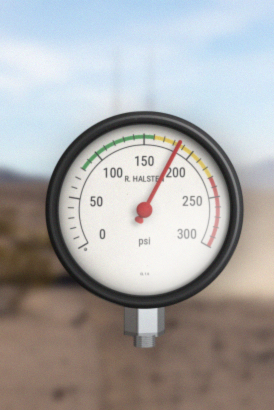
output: 185 psi
